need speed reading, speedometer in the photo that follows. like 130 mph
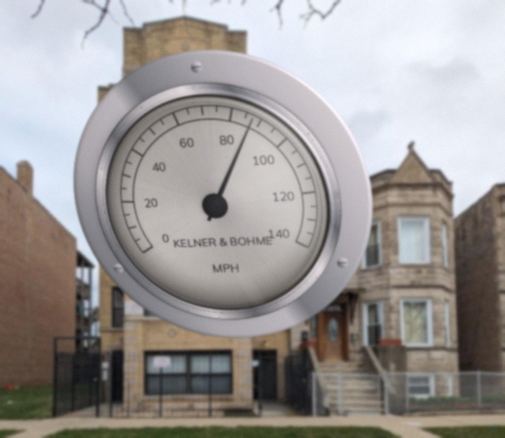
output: 87.5 mph
